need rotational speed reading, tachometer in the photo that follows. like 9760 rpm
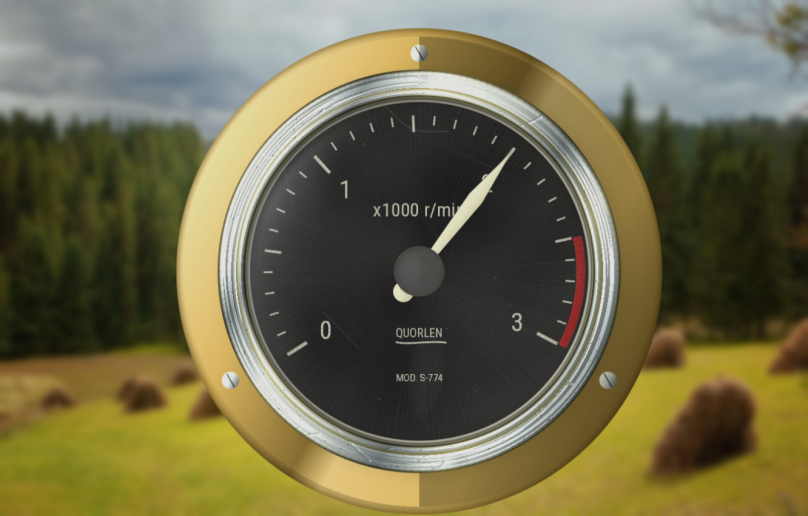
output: 2000 rpm
